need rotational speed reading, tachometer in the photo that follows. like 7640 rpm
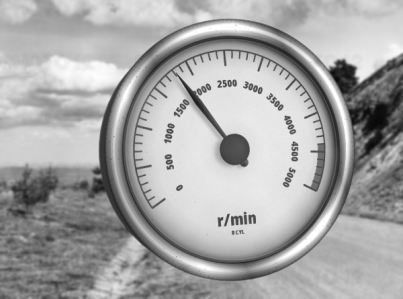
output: 1800 rpm
